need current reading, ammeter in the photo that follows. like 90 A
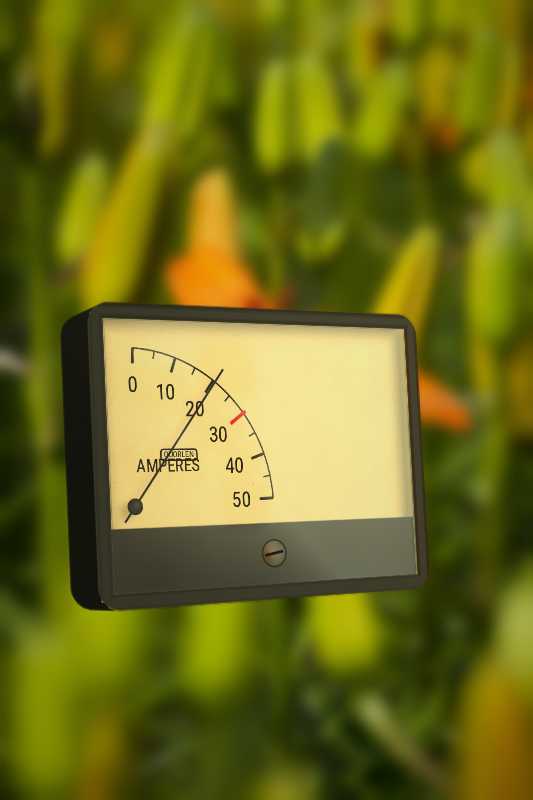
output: 20 A
